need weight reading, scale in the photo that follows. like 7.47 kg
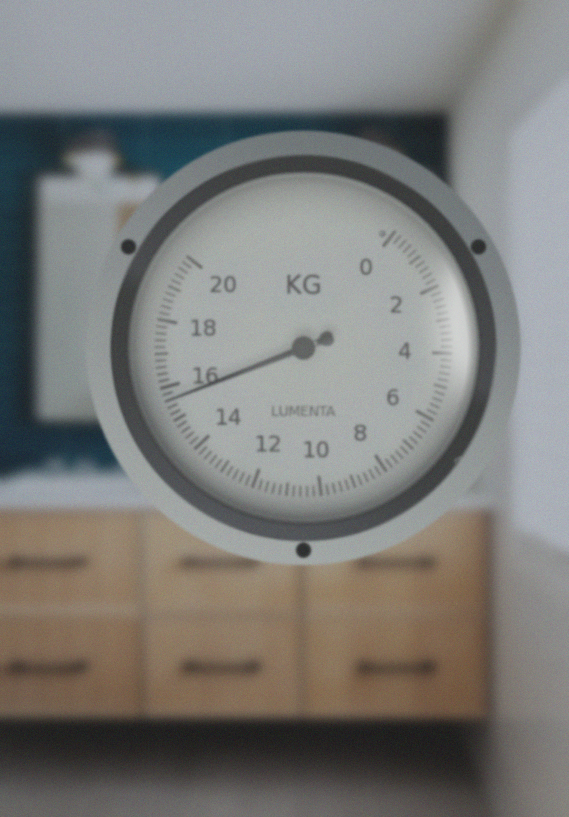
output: 15.6 kg
